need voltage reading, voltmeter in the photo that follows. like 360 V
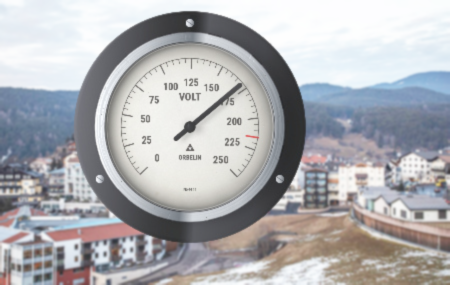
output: 170 V
